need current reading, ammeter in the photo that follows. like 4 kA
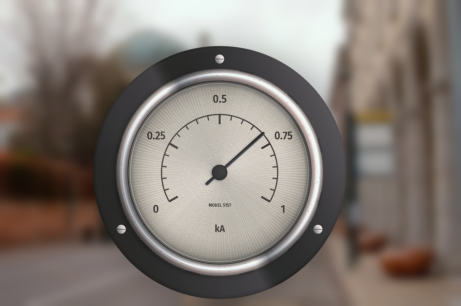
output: 0.7 kA
